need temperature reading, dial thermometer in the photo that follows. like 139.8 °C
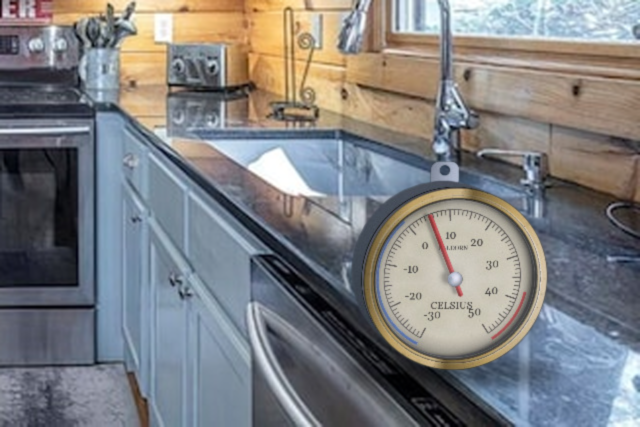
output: 5 °C
